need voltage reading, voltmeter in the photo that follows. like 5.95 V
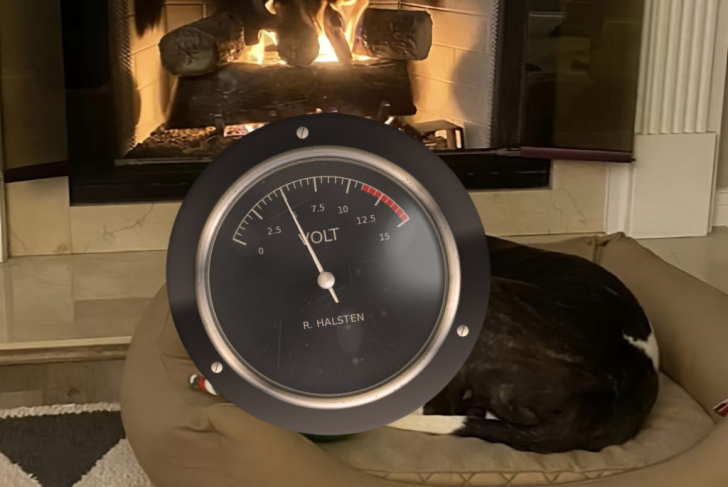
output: 5 V
